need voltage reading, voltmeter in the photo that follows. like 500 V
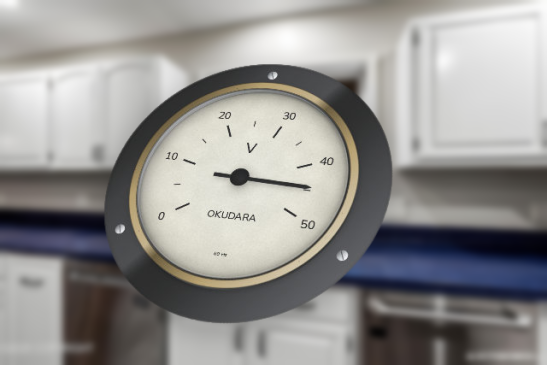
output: 45 V
